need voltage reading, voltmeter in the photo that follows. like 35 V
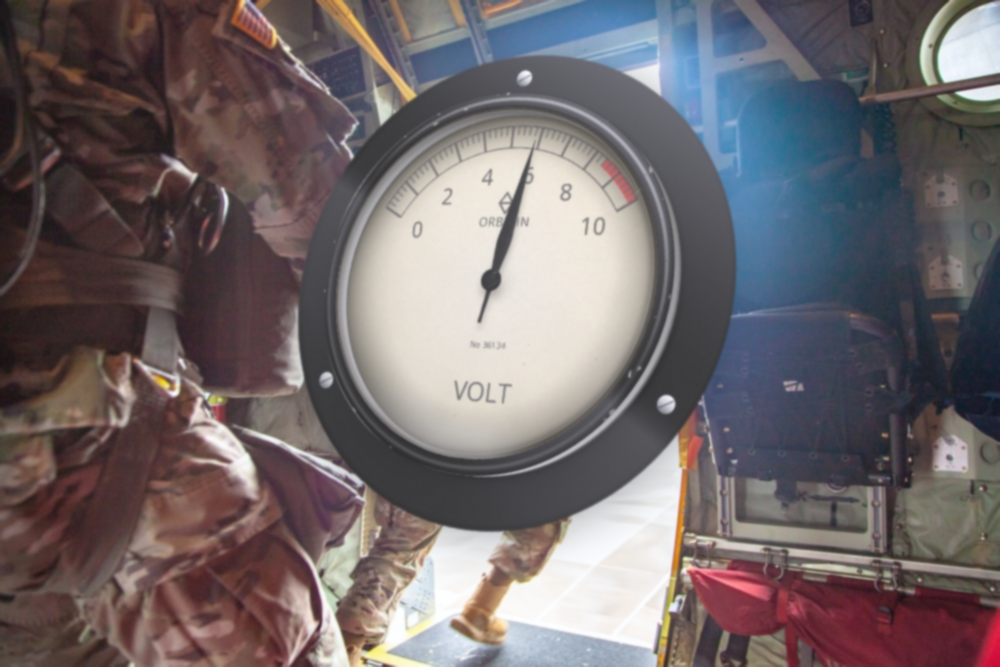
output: 6 V
